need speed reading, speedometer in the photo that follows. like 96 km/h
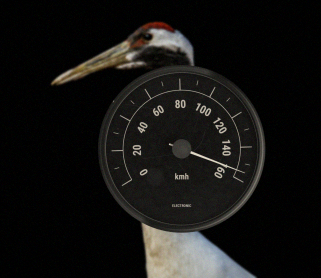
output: 155 km/h
